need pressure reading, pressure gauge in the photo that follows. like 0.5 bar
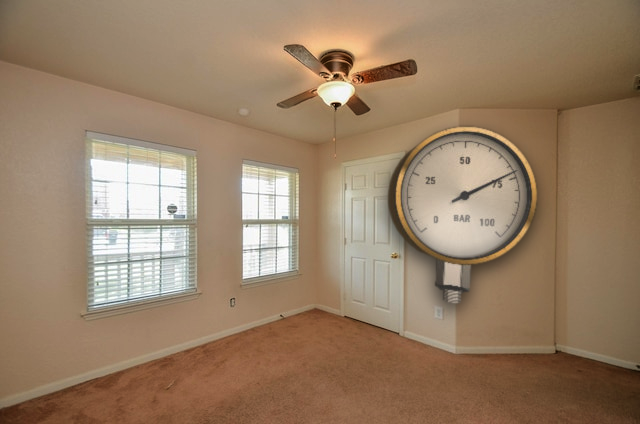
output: 72.5 bar
